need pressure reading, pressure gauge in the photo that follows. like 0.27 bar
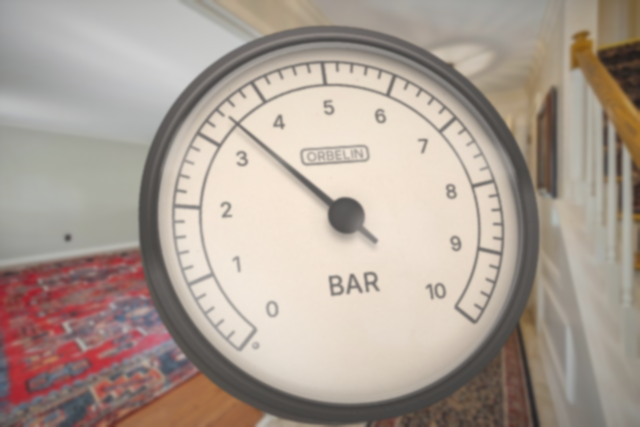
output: 3.4 bar
